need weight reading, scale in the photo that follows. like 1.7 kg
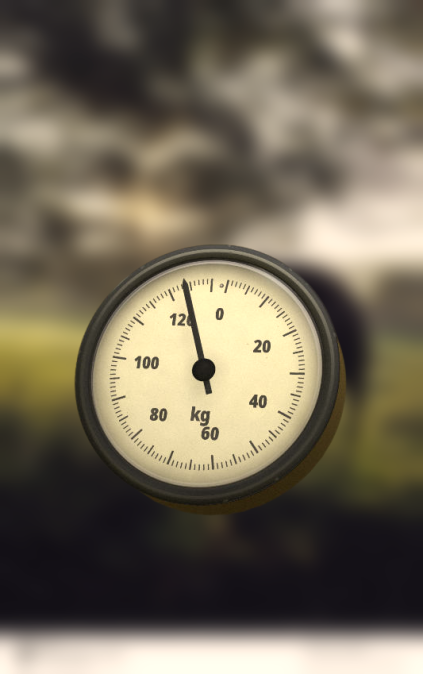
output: 124 kg
